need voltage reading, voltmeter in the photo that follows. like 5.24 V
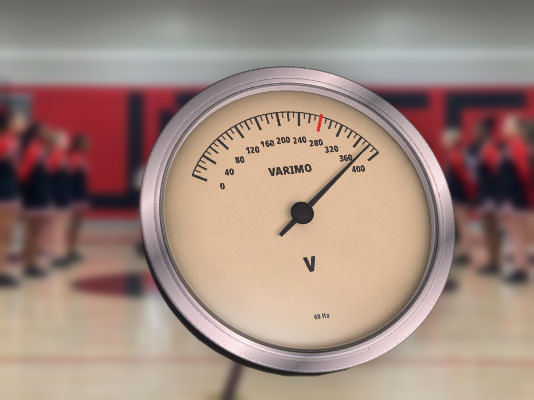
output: 380 V
